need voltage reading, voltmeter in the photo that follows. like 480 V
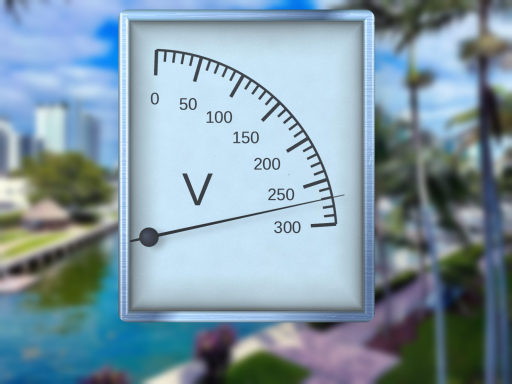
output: 270 V
